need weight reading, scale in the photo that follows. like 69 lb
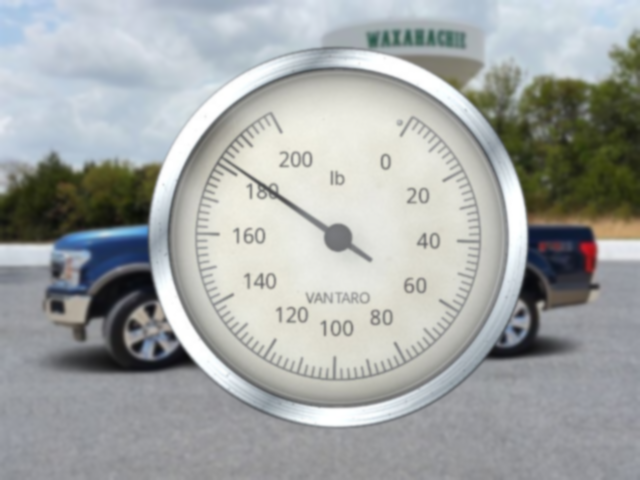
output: 182 lb
